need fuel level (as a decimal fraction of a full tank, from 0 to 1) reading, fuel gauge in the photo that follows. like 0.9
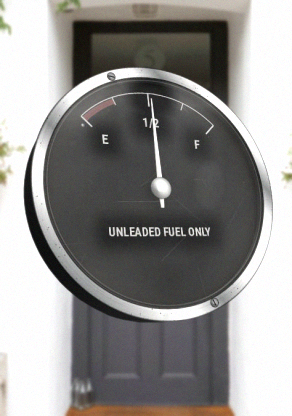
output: 0.5
